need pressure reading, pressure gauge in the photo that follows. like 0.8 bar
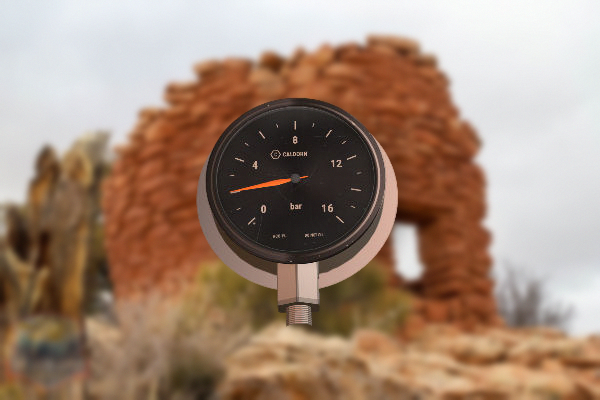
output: 2 bar
